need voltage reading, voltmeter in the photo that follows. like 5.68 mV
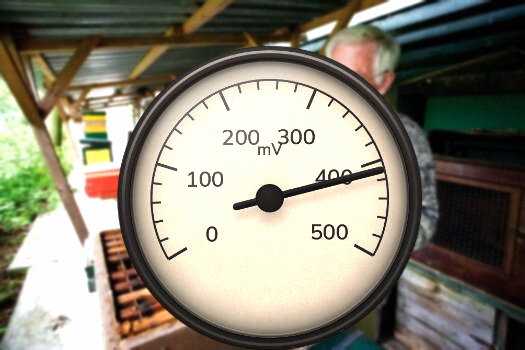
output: 410 mV
